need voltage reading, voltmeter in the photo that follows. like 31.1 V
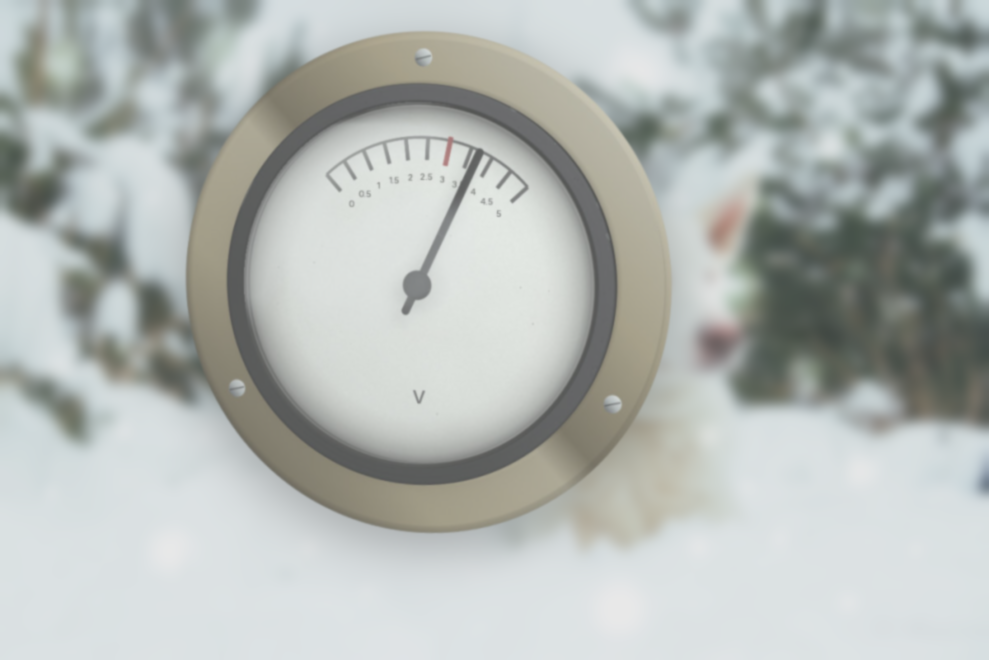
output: 3.75 V
